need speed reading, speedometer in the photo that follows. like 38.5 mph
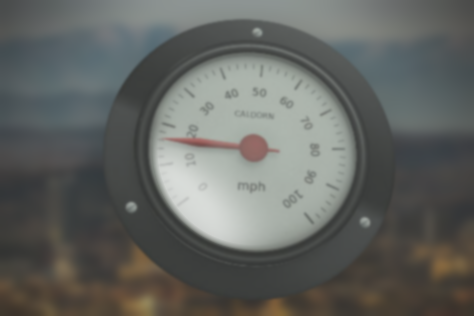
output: 16 mph
